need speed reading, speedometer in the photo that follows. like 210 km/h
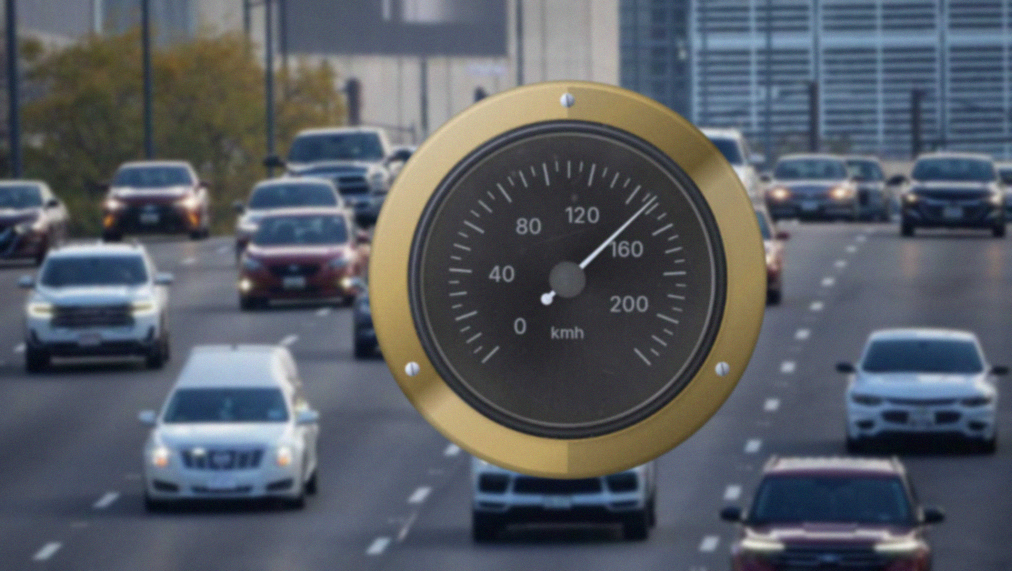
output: 147.5 km/h
